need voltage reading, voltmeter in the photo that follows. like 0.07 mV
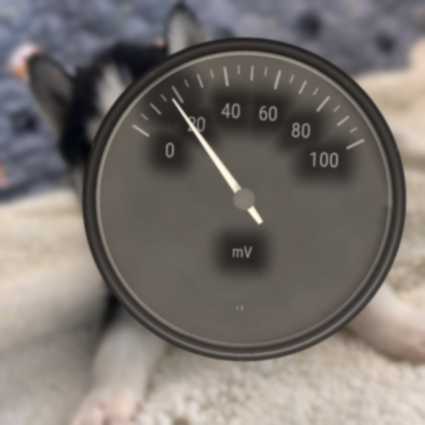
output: 17.5 mV
